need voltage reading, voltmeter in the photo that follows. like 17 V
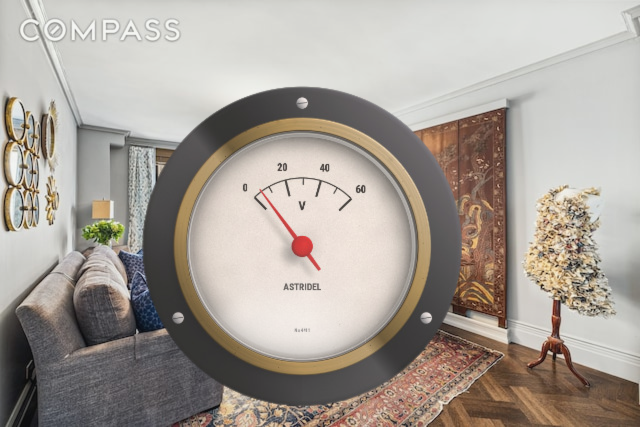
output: 5 V
